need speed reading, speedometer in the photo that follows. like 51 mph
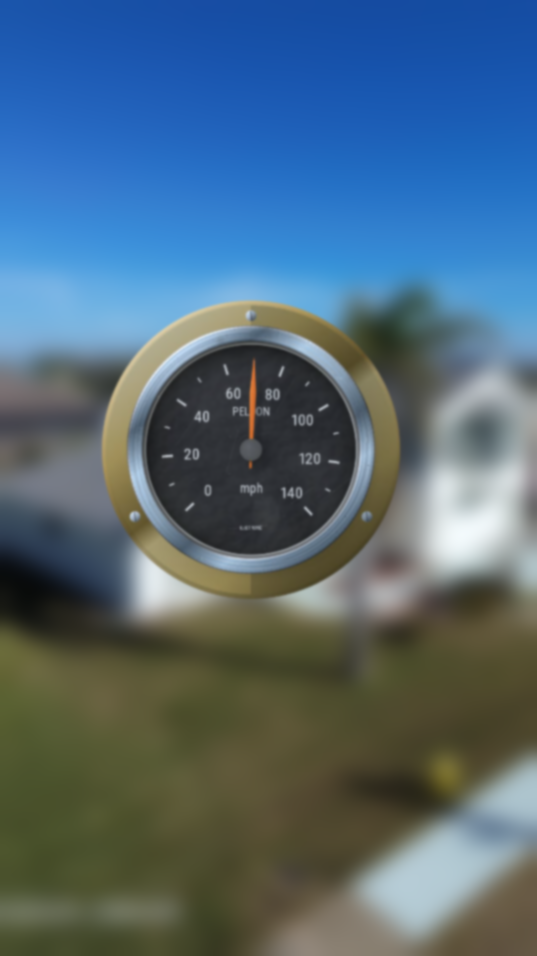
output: 70 mph
